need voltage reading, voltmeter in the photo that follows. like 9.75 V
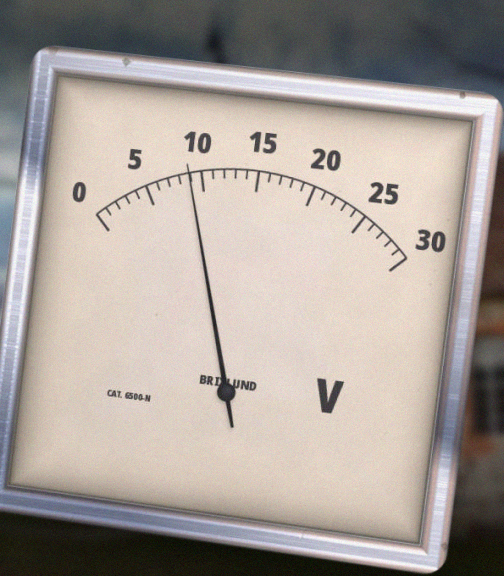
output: 9 V
